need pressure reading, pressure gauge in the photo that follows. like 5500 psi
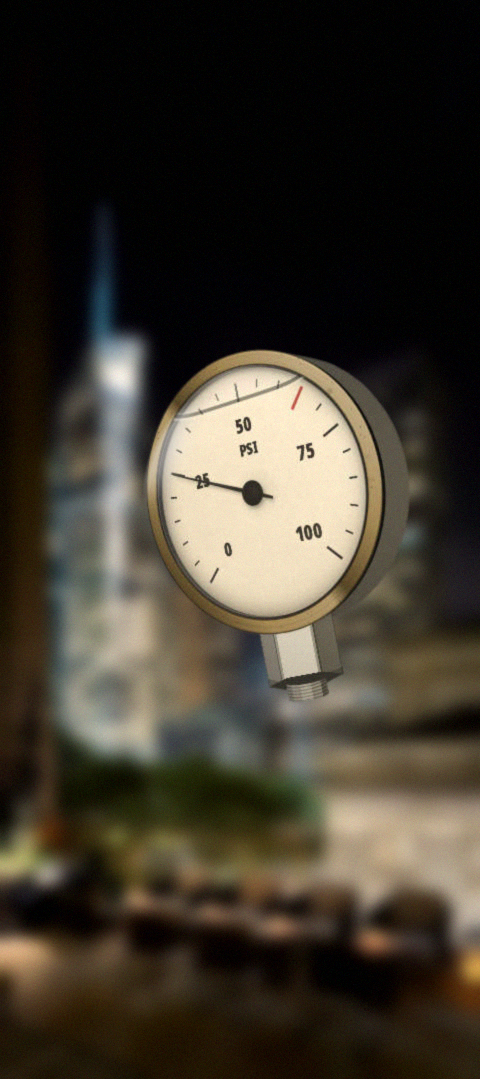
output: 25 psi
